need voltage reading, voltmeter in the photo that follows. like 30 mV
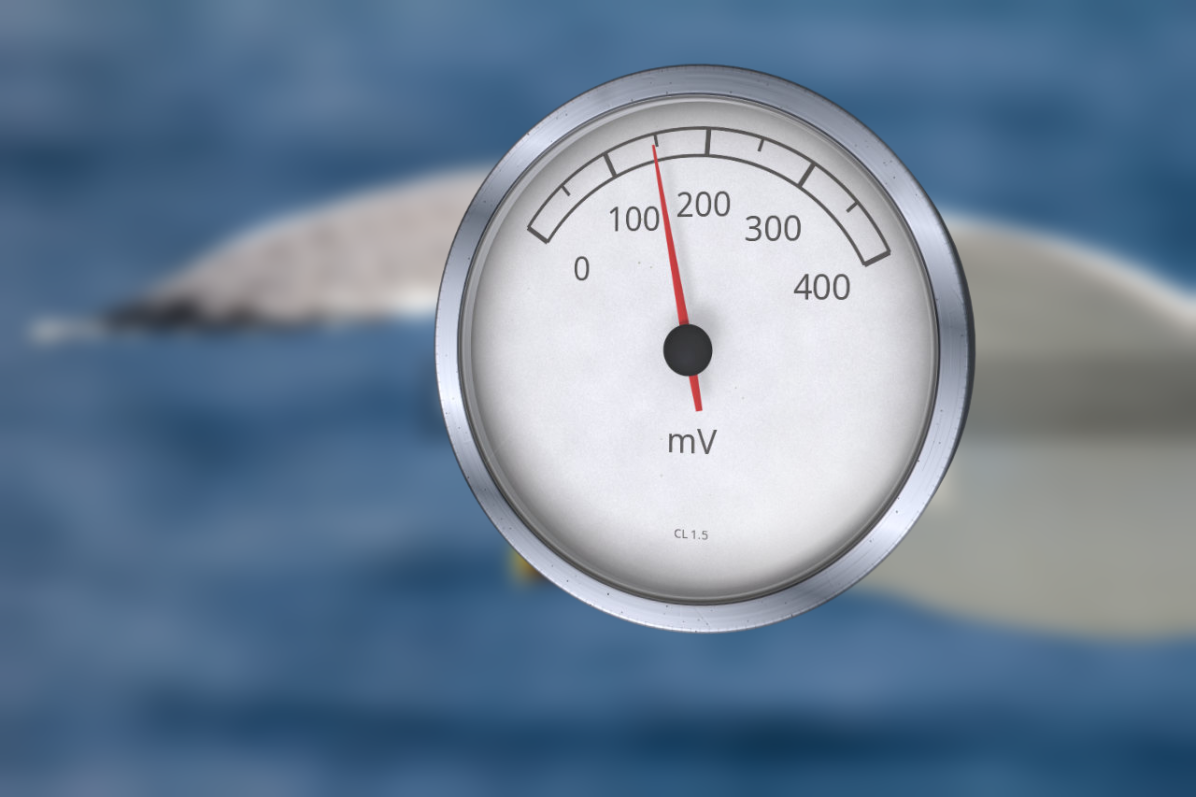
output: 150 mV
